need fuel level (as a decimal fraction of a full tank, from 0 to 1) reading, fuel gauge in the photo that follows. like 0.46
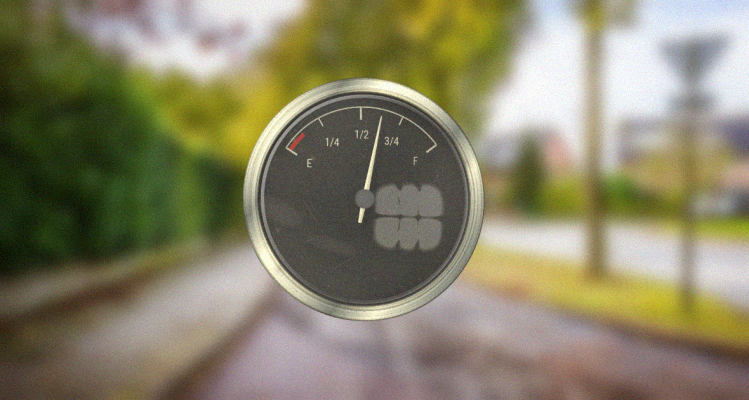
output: 0.625
